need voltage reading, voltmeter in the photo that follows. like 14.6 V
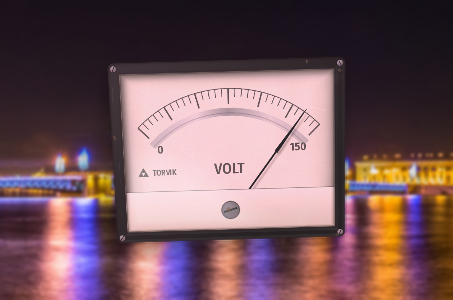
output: 135 V
